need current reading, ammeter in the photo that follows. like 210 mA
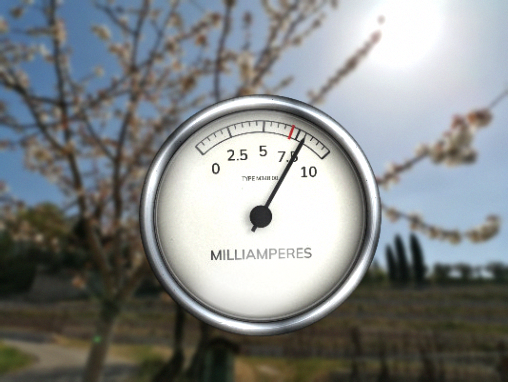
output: 8 mA
